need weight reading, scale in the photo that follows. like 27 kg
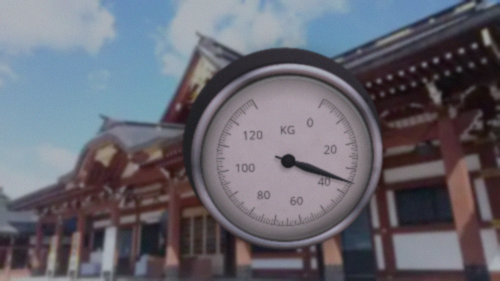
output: 35 kg
